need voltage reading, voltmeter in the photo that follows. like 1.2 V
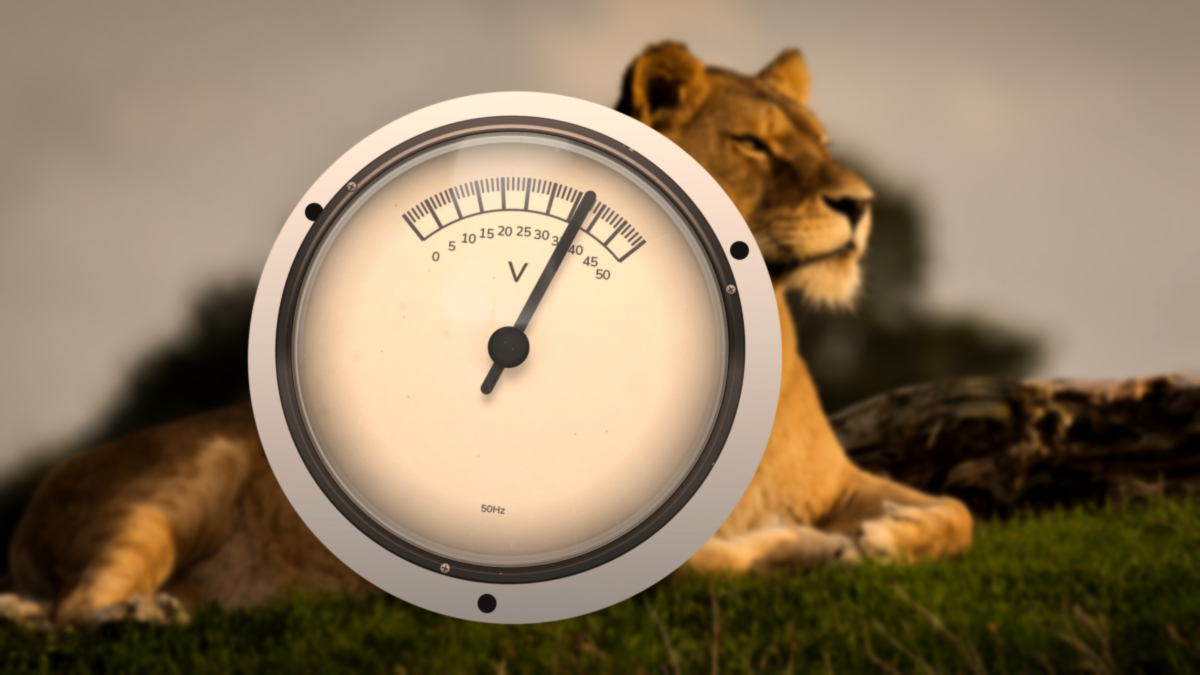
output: 37 V
